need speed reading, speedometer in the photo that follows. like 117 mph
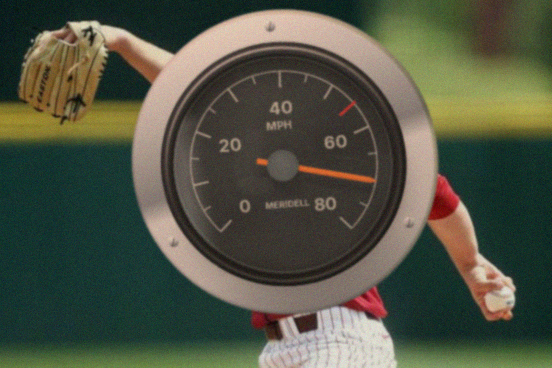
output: 70 mph
